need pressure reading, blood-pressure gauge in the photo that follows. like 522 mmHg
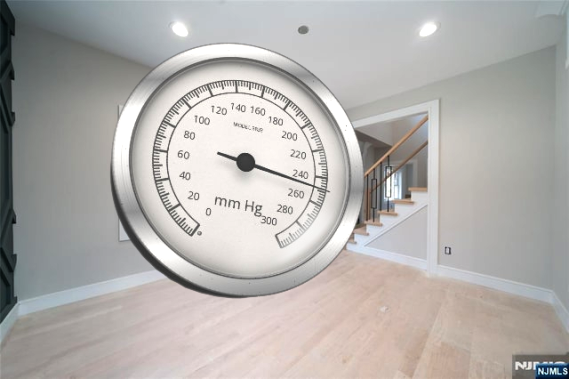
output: 250 mmHg
